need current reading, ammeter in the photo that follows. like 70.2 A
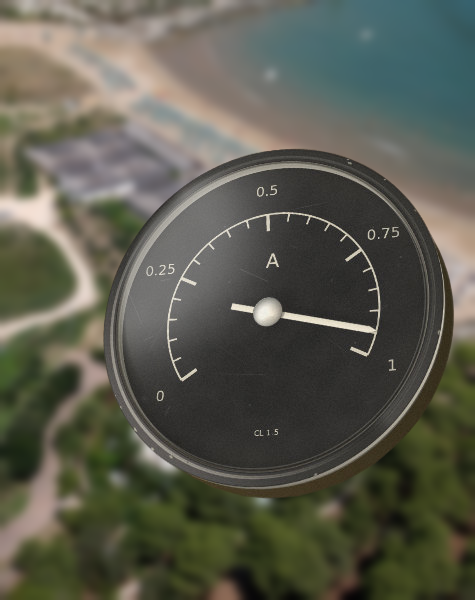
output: 0.95 A
